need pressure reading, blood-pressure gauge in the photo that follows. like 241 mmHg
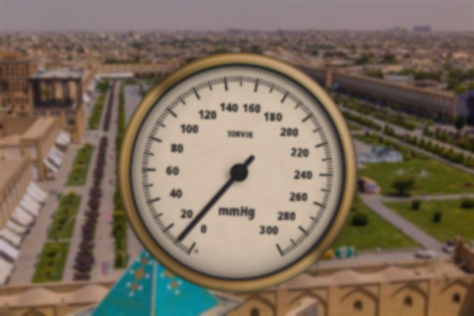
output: 10 mmHg
